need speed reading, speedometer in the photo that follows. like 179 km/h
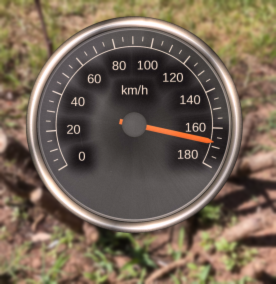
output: 167.5 km/h
